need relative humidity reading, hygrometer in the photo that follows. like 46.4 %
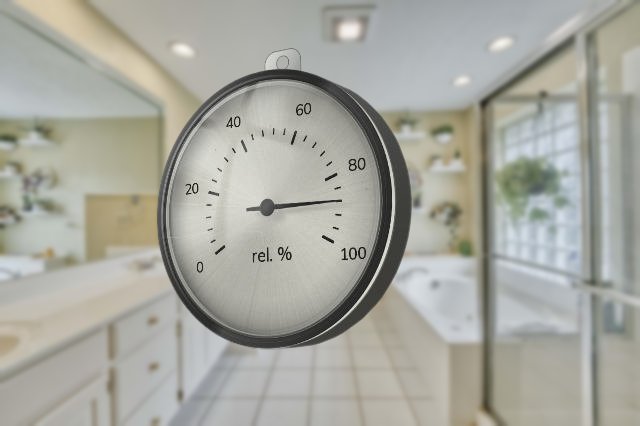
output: 88 %
